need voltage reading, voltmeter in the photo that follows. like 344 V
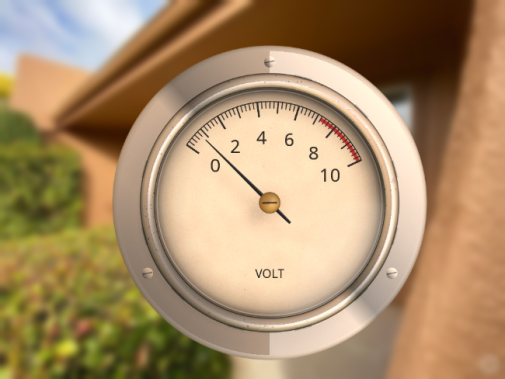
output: 0.8 V
